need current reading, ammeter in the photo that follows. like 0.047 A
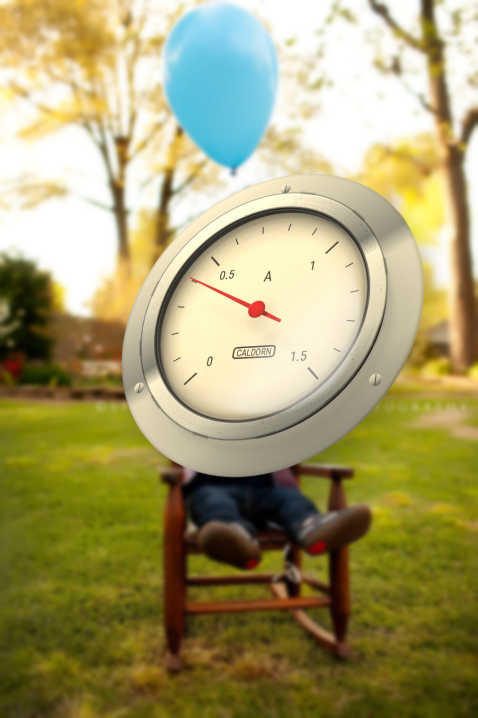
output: 0.4 A
